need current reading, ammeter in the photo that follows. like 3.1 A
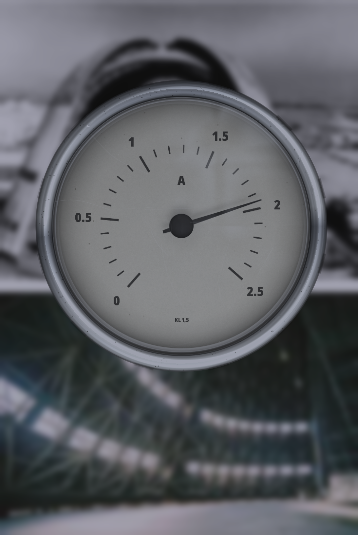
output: 1.95 A
